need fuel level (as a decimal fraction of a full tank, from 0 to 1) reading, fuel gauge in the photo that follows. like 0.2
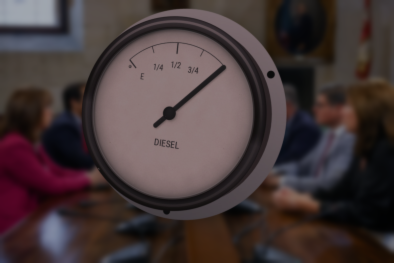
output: 1
